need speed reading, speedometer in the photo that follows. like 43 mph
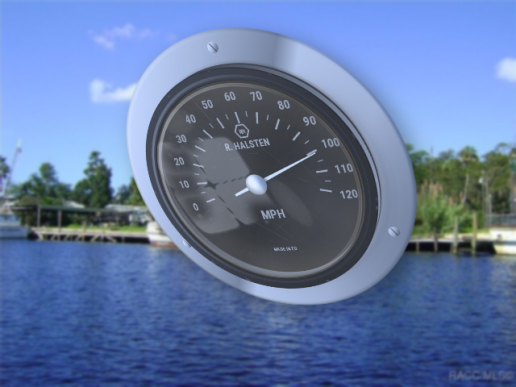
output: 100 mph
